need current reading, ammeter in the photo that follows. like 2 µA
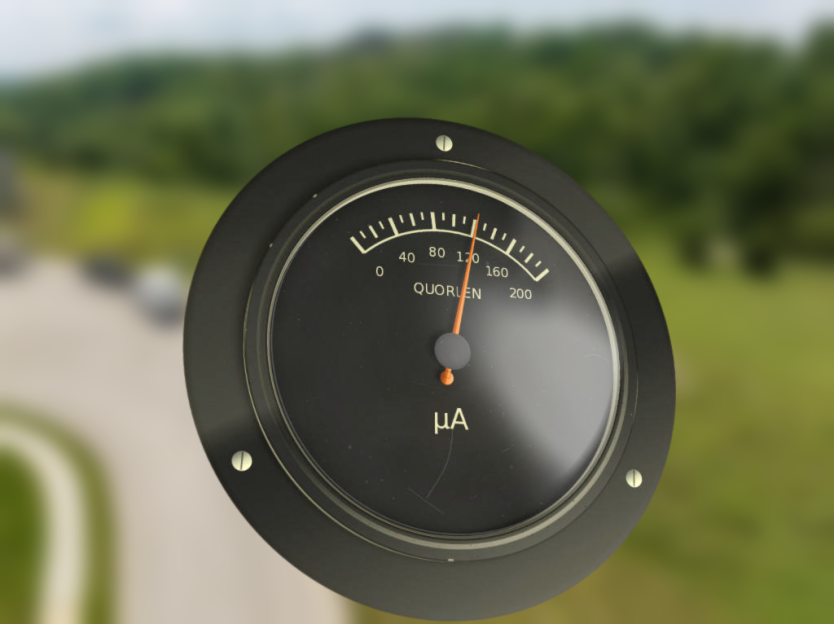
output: 120 µA
